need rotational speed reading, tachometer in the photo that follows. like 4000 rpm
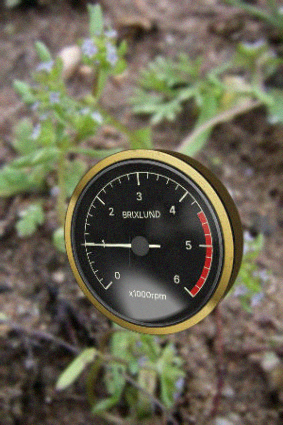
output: 1000 rpm
